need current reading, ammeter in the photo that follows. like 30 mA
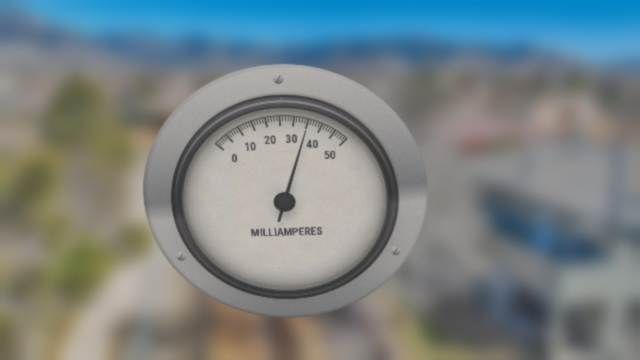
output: 35 mA
